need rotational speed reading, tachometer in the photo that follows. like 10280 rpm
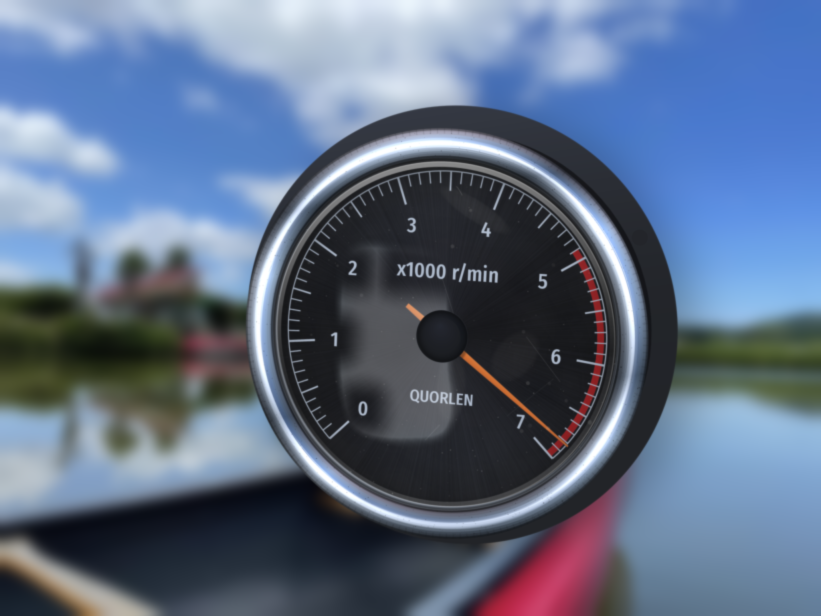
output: 6800 rpm
